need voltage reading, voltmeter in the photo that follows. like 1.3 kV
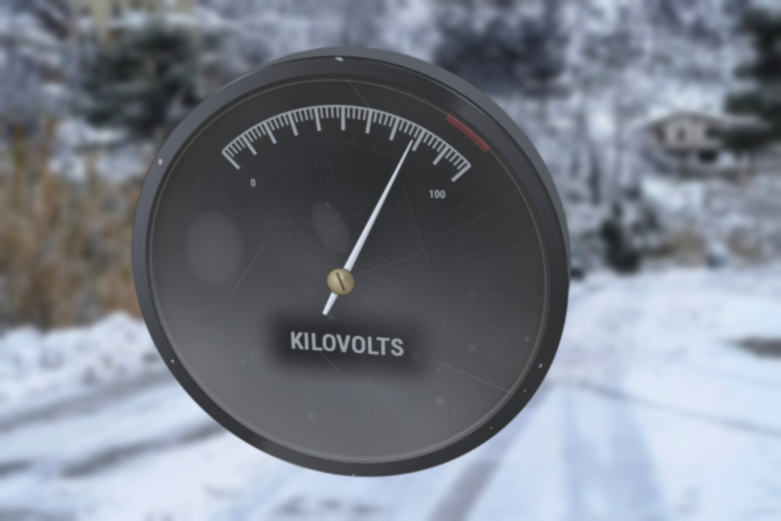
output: 78 kV
